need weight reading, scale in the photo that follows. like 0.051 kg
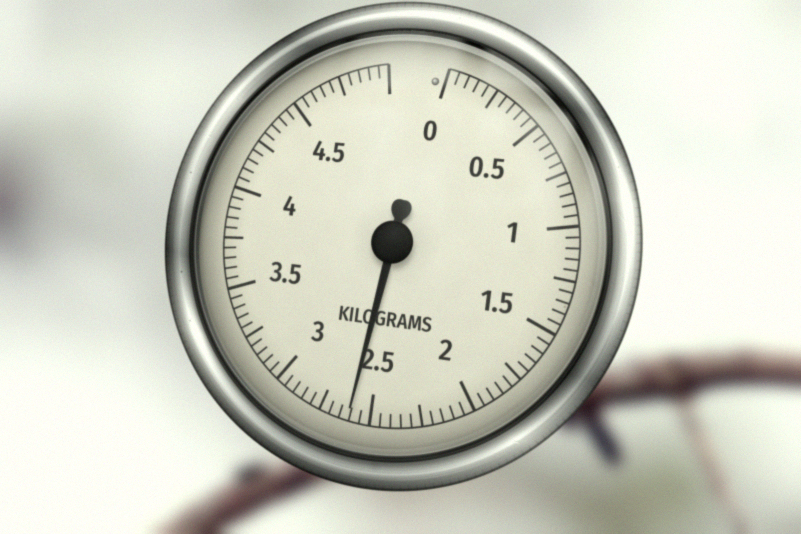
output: 2.6 kg
